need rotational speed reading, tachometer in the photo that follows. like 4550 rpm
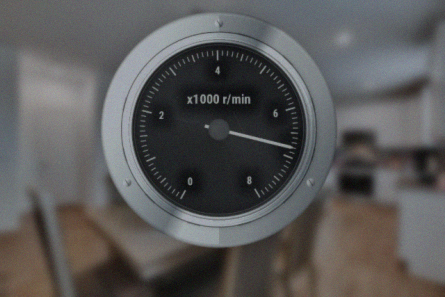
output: 6800 rpm
